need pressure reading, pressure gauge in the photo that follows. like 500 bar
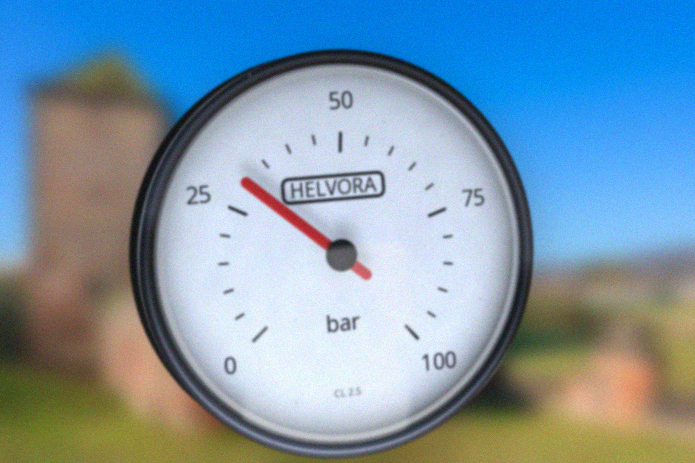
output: 30 bar
